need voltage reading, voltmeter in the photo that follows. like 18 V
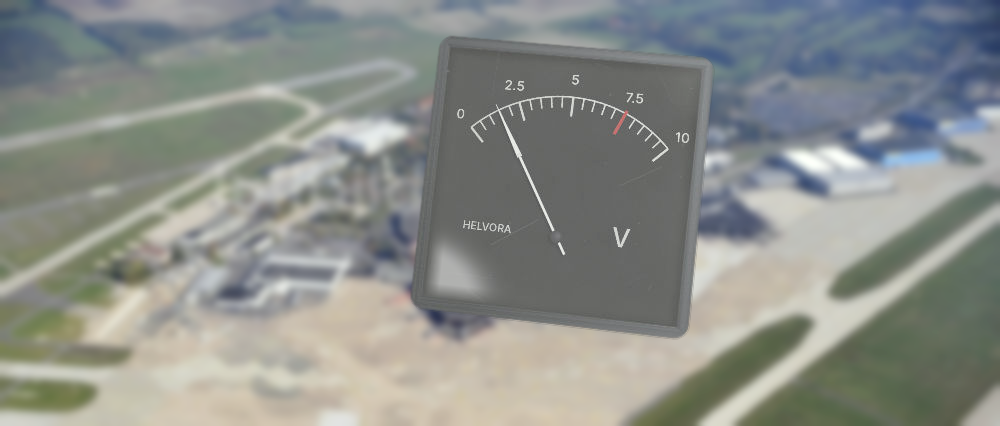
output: 1.5 V
